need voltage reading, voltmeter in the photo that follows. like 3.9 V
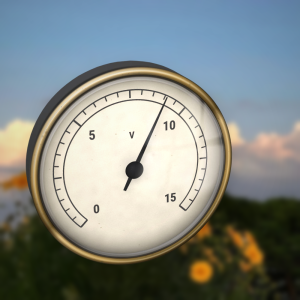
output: 9 V
